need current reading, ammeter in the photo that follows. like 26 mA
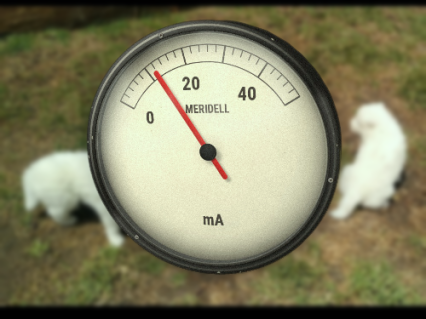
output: 12 mA
